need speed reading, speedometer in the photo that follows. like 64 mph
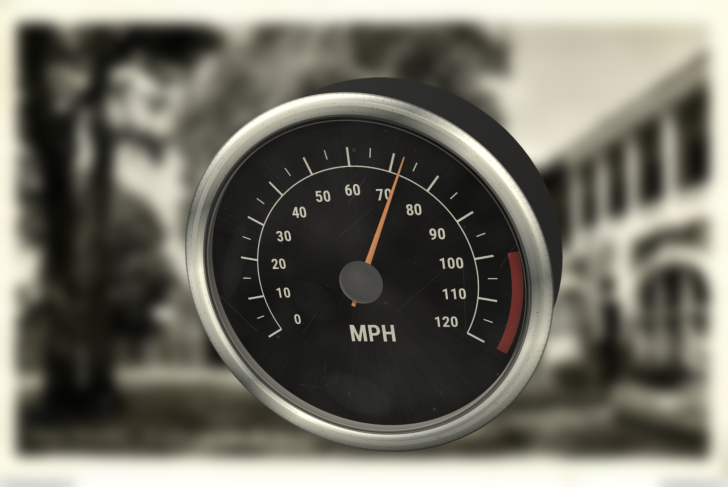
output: 72.5 mph
